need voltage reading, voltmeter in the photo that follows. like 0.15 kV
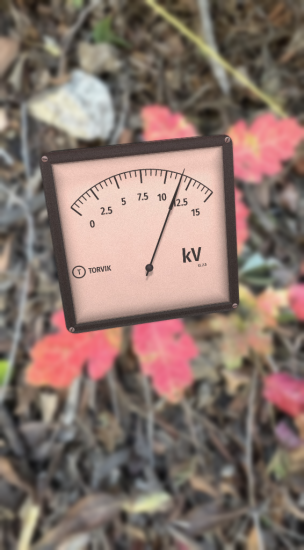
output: 11.5 kV
